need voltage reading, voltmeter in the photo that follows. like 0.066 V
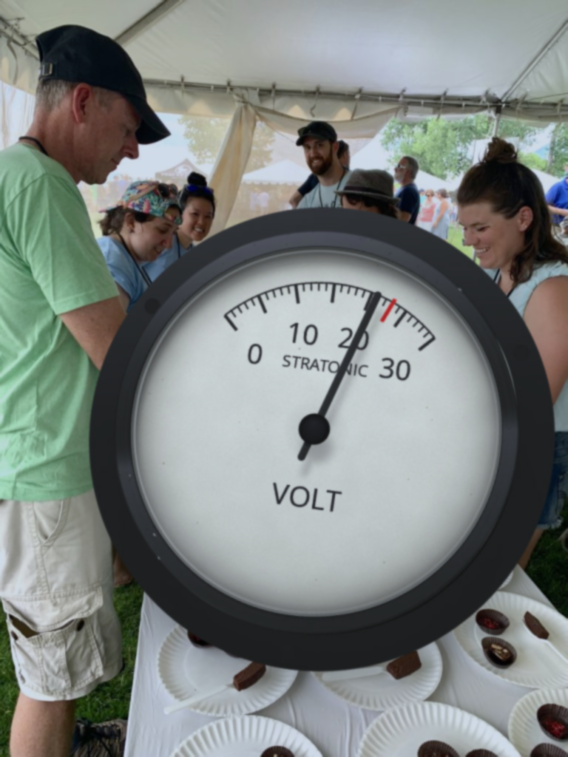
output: 21 V
